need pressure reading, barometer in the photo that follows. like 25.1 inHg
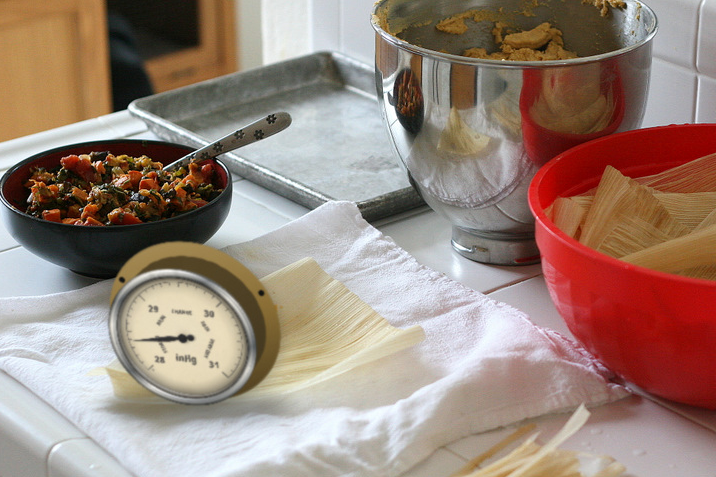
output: 28.4 inHg
